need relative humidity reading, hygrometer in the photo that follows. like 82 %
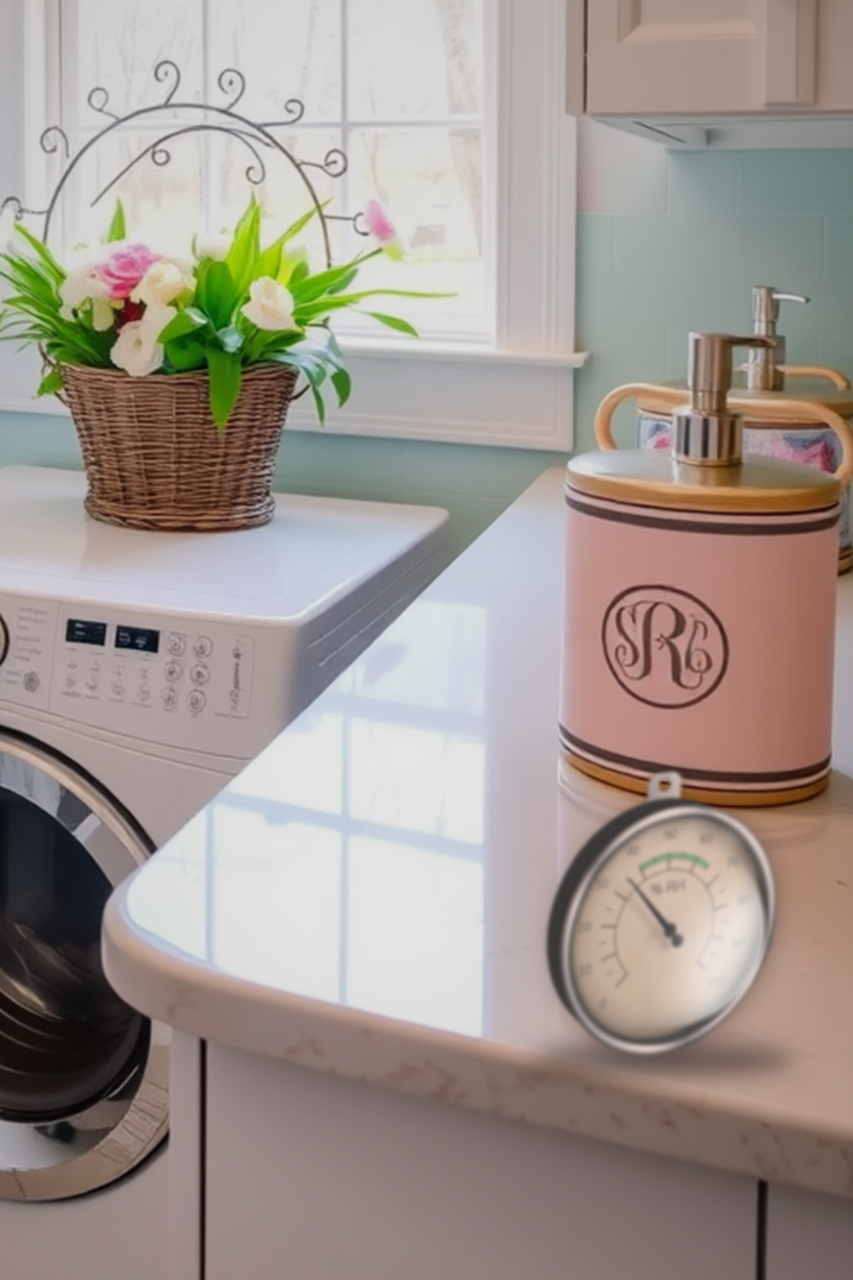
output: 35 %
